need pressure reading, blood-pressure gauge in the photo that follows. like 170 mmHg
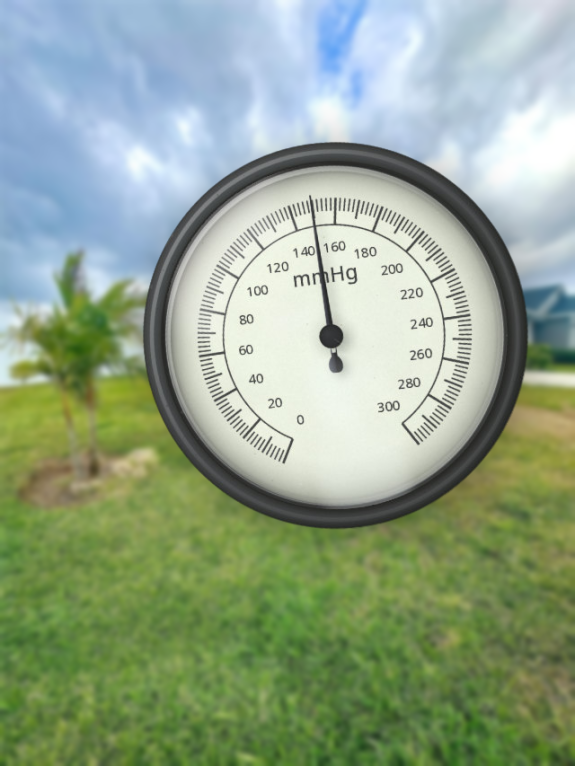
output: 150 mmHg
